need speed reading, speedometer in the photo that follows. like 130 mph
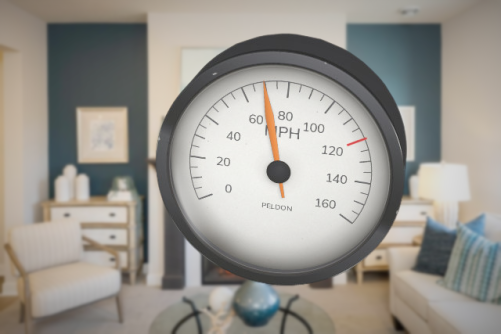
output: 70 mph
